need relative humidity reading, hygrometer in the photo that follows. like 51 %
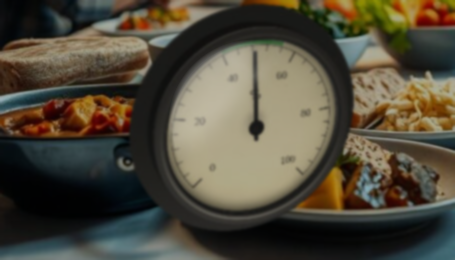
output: 48 %
